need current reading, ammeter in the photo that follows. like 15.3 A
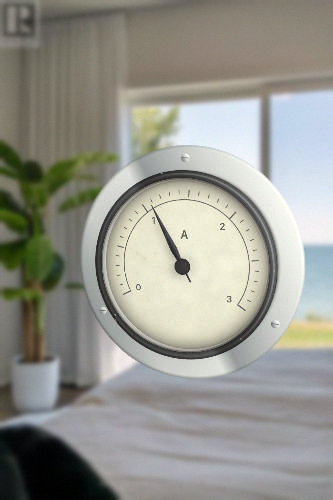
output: 1.1 A
